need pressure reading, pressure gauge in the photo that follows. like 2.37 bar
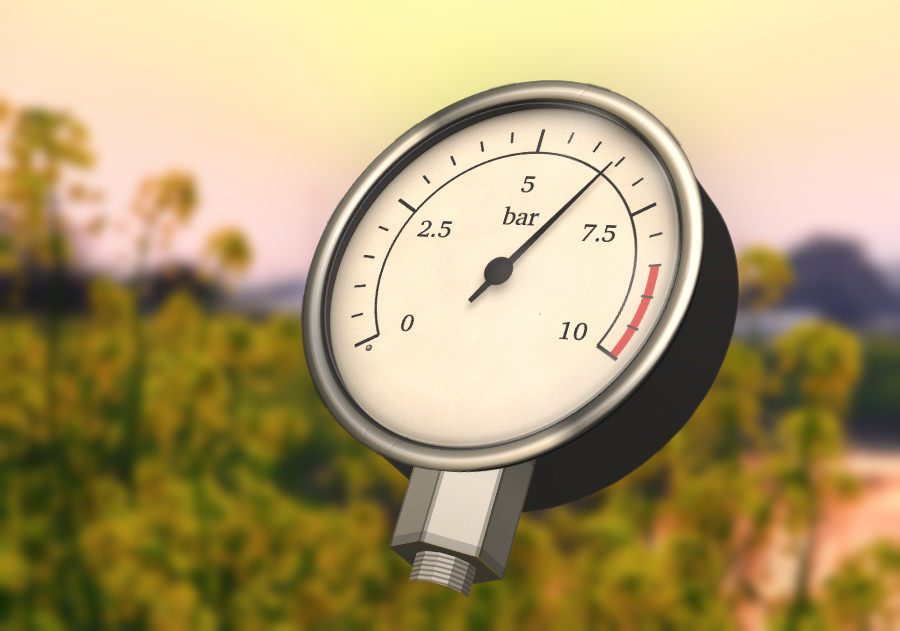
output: 6.5 bar
